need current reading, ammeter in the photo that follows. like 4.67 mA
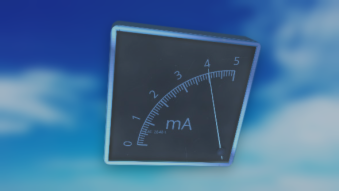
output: 4 mA
